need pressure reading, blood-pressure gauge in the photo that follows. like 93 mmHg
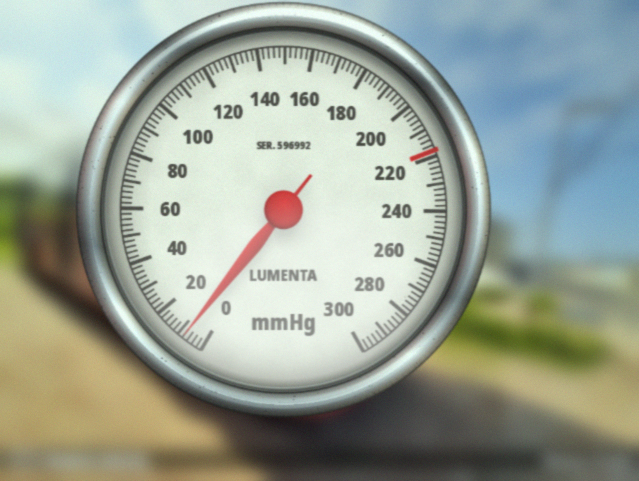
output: 8 mmHg
